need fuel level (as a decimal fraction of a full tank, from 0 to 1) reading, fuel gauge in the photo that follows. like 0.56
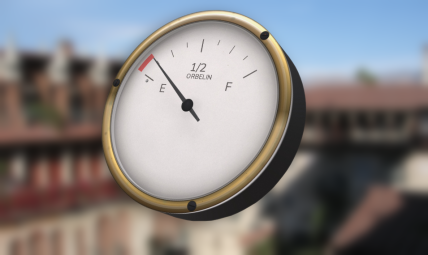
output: 0.125
